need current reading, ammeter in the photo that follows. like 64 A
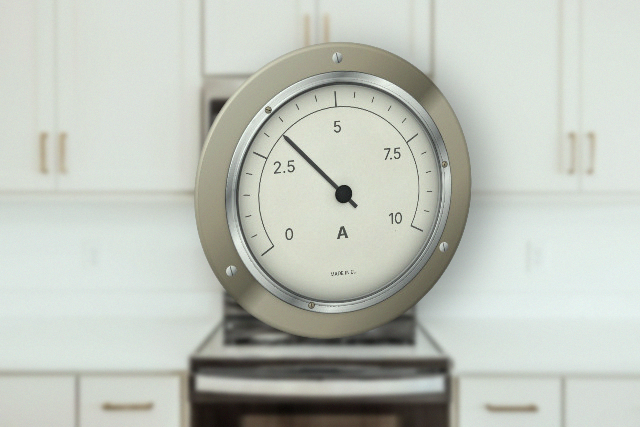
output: 3.25 A
